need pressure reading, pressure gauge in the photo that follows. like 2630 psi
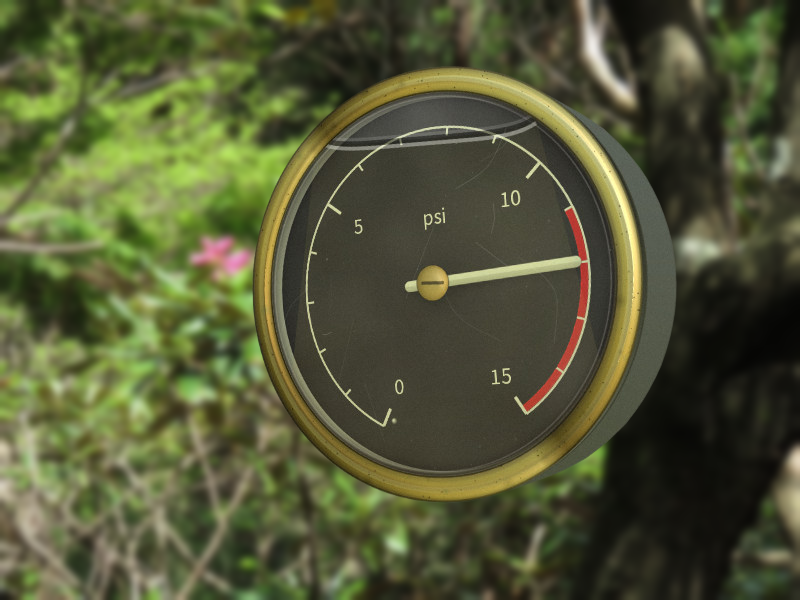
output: 12 psi
